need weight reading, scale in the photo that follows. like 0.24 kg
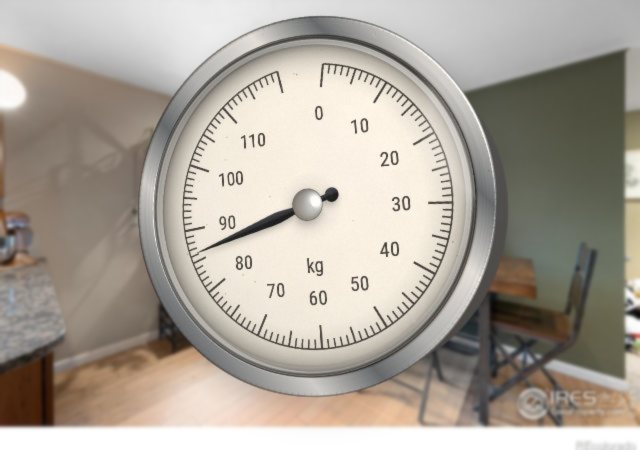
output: 86 kg
